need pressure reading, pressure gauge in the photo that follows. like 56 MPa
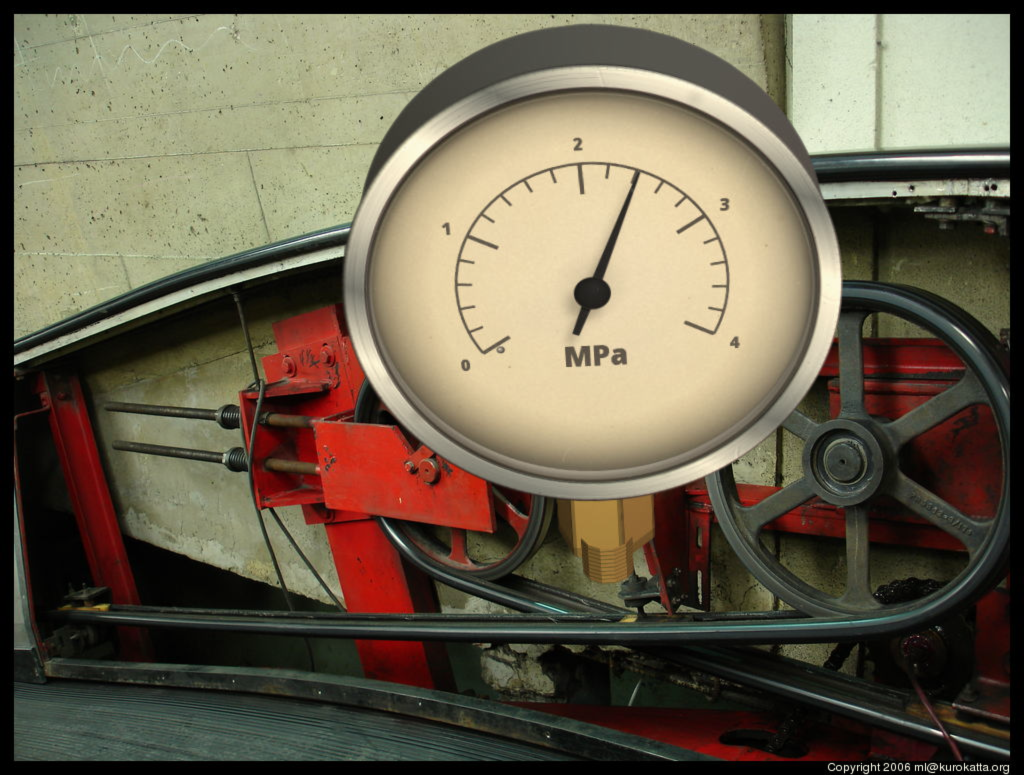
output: 2.4 MPa
